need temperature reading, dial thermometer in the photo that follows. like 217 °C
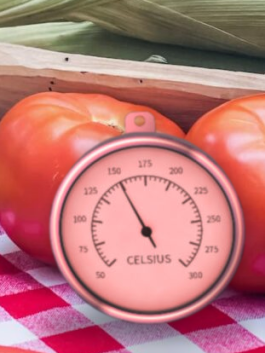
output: 150 °C
